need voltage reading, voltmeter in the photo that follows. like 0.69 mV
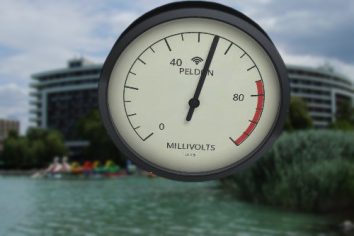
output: 55 mV
